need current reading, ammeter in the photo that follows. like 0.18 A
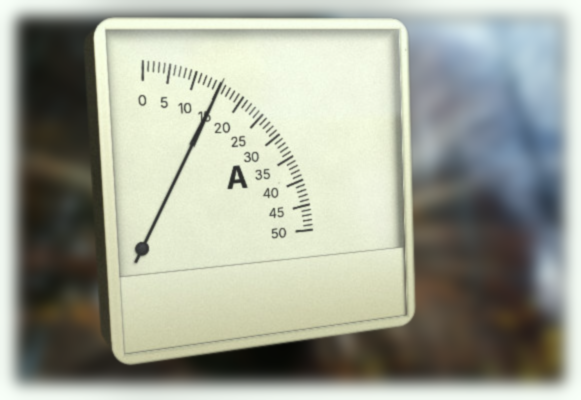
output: 15 A
